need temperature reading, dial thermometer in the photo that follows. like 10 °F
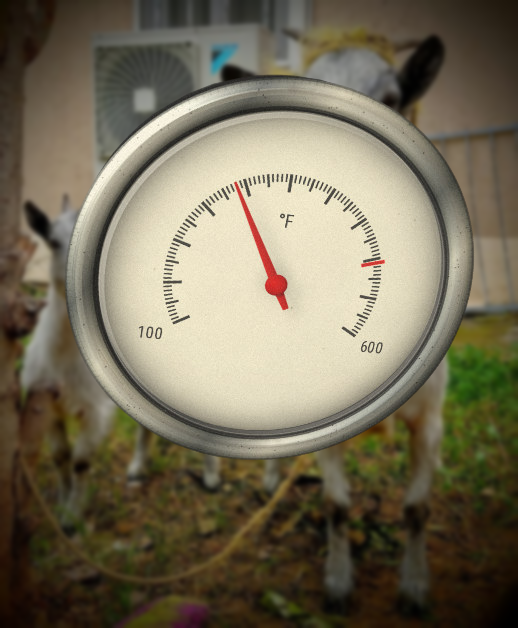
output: 290 °F
